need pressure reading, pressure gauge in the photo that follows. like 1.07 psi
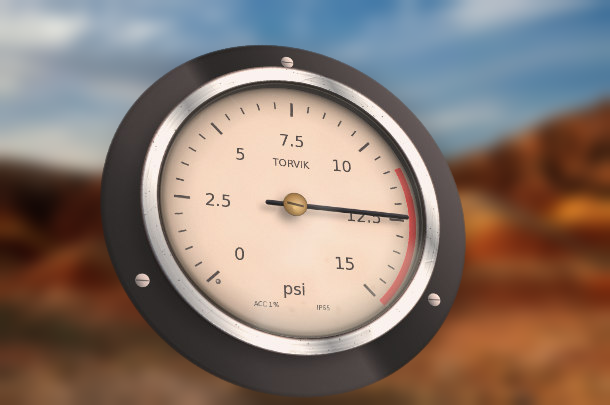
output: 12.5 psi
